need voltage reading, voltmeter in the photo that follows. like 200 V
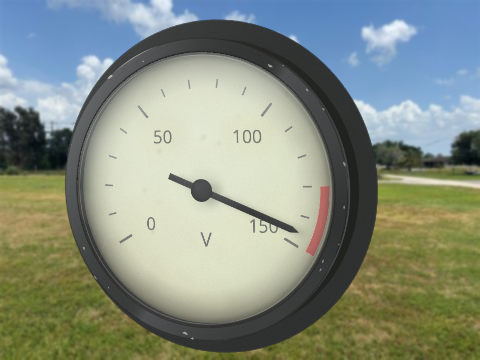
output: 145 V
